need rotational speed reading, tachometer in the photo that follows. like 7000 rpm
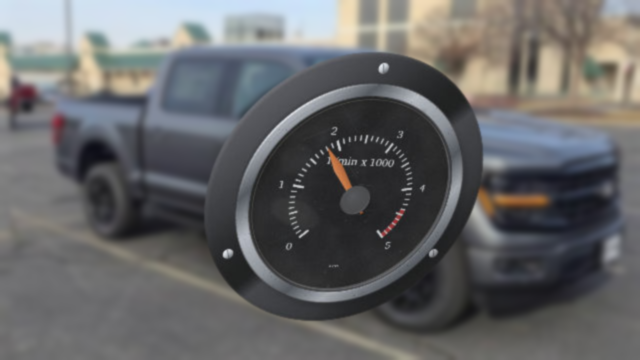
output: 1800 rpm
